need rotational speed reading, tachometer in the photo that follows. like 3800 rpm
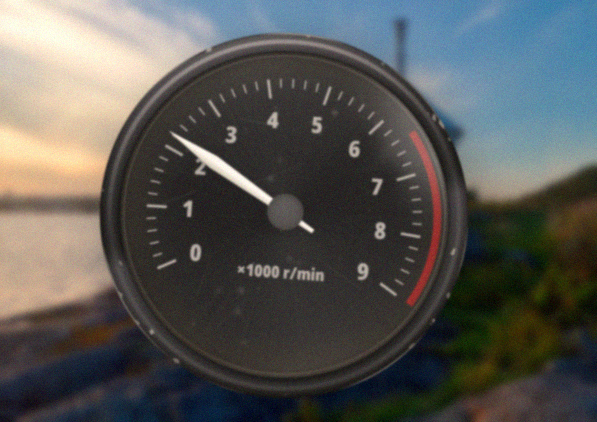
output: 2200 rpm
